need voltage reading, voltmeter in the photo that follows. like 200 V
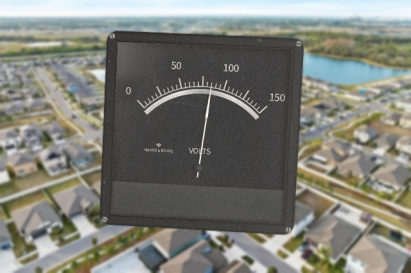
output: 85 V
